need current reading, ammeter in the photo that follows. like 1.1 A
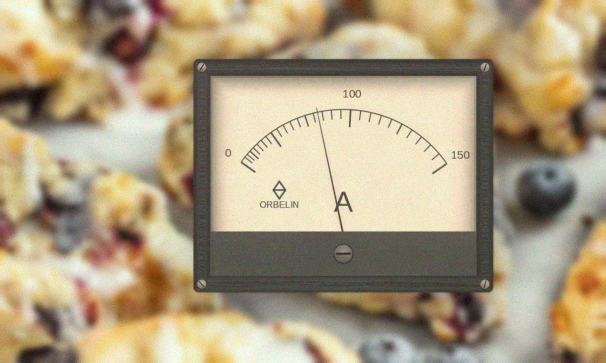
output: 82.5 A
